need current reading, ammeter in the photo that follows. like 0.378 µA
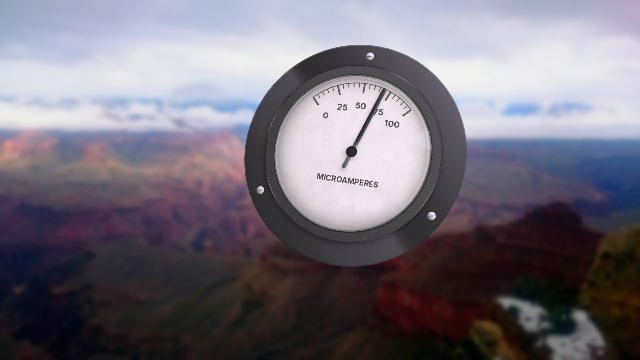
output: 70 µA
